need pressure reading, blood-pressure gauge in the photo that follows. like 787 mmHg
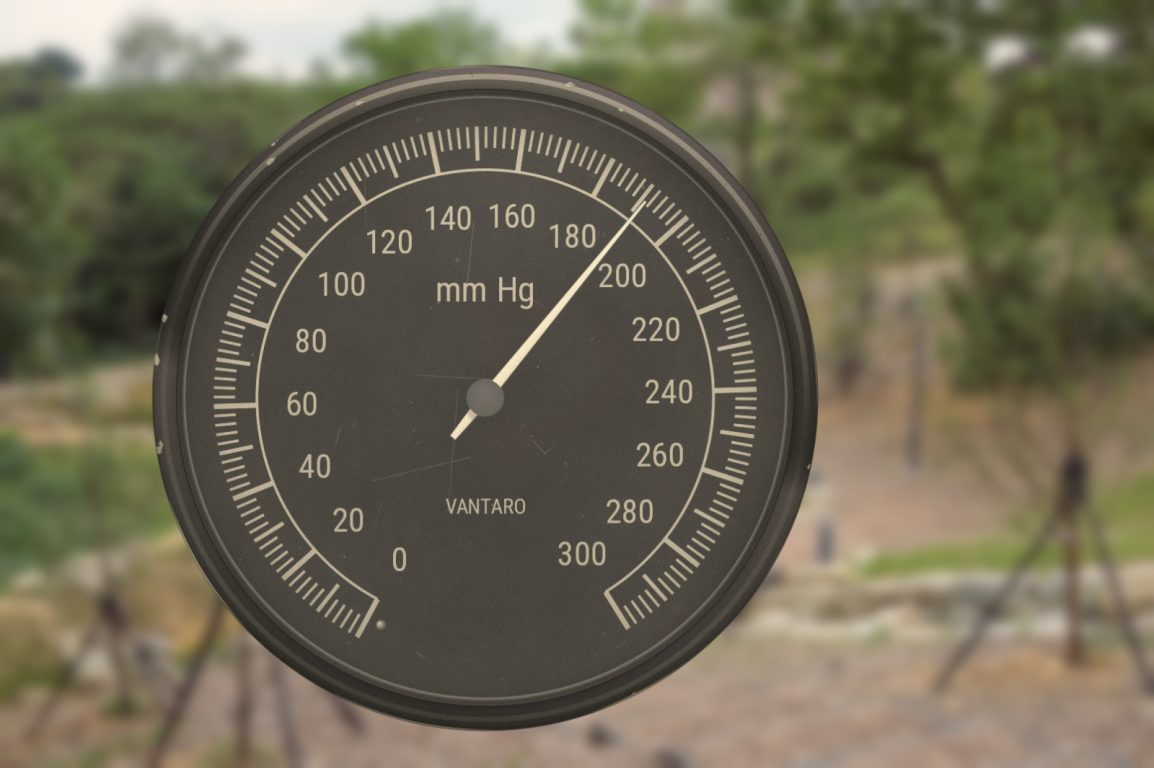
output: 191 mmHg
